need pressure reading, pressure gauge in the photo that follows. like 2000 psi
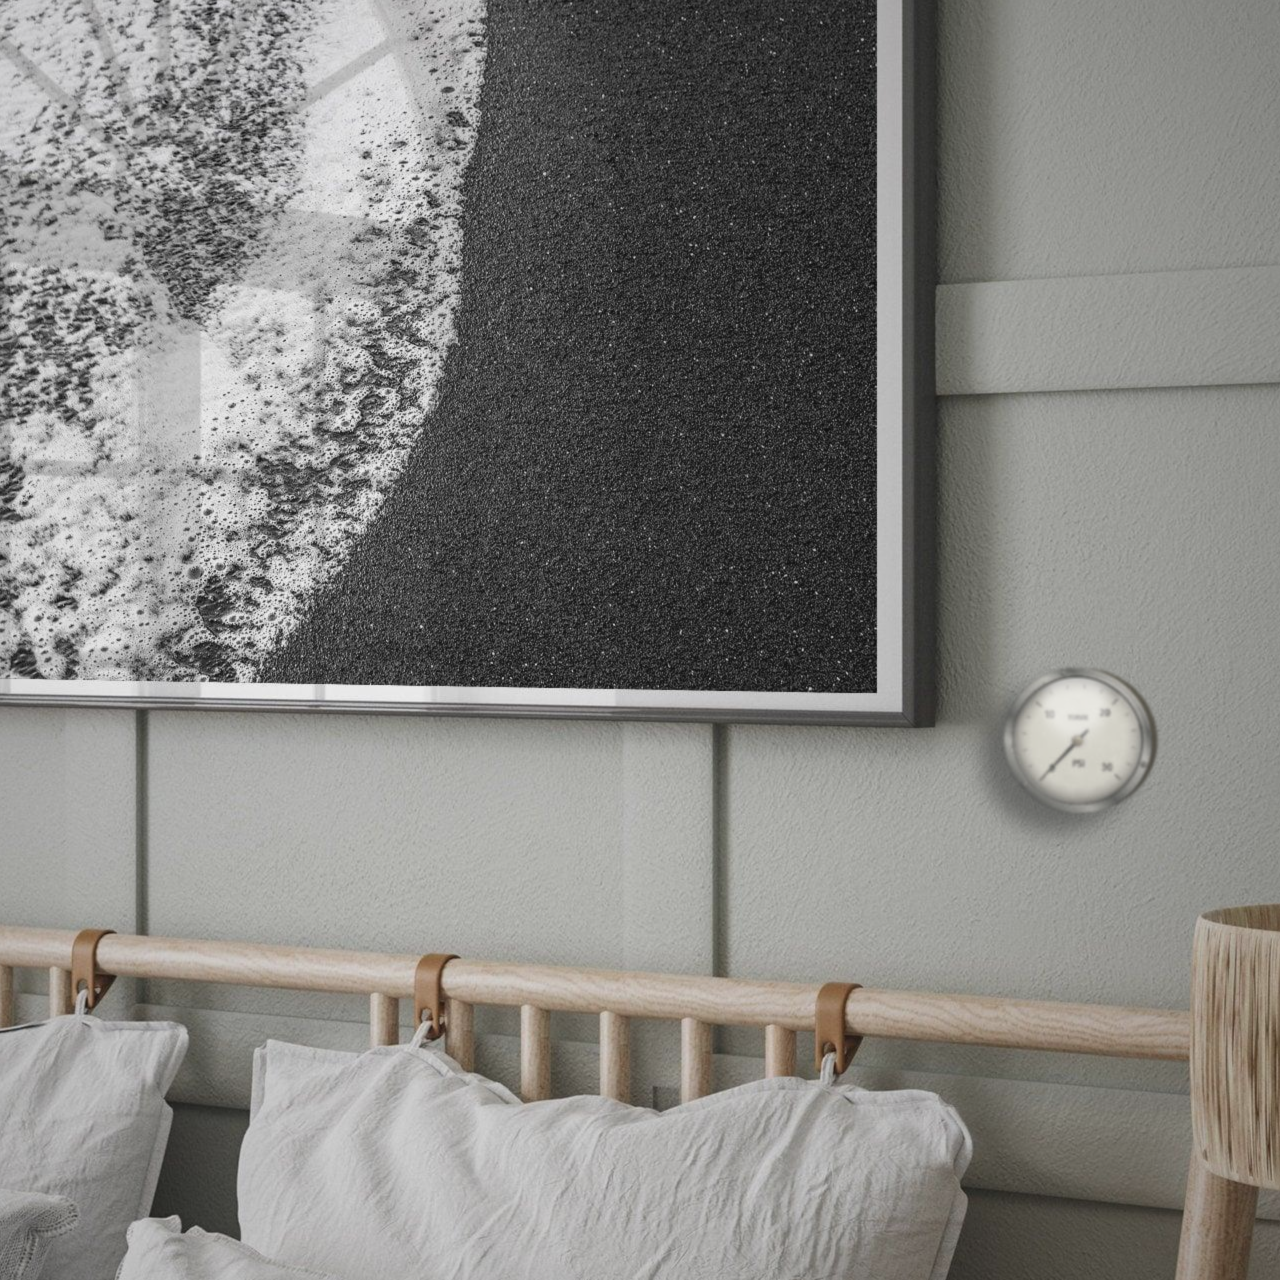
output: 0 psi
